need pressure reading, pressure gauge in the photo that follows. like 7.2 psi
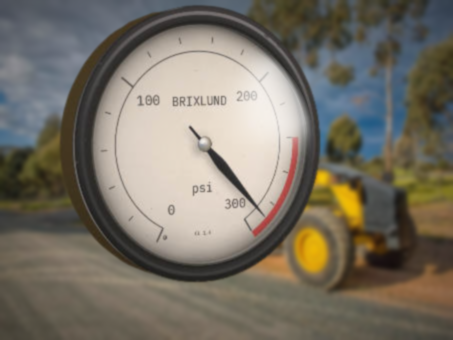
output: 290 psi
